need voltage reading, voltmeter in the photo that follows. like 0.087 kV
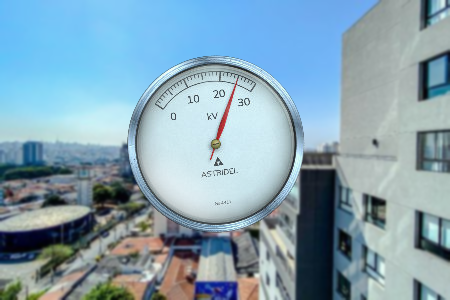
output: 25 kV
